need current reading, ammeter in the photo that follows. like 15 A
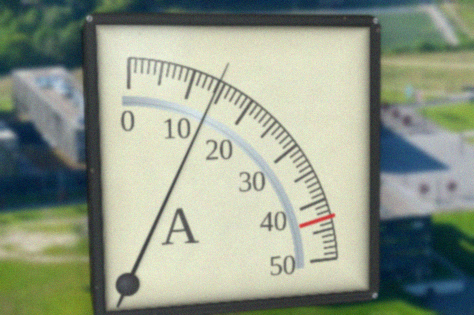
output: 14 A
